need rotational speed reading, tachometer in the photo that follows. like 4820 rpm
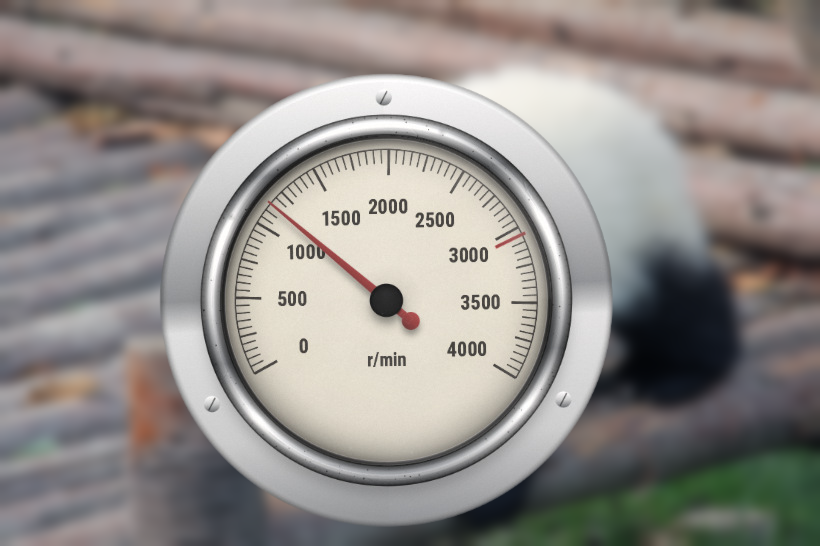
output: 1150 rpm
